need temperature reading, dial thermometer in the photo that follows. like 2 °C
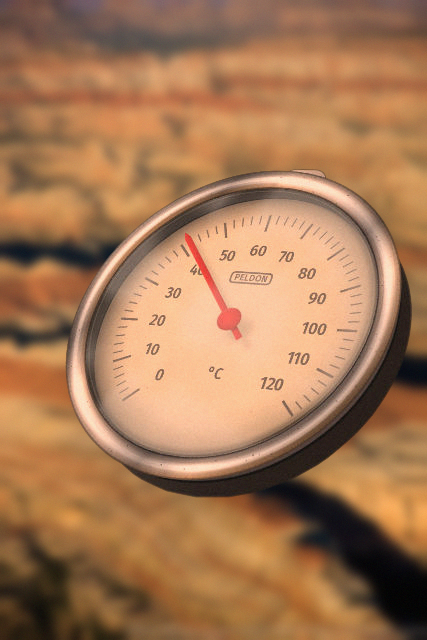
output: 42 °C
